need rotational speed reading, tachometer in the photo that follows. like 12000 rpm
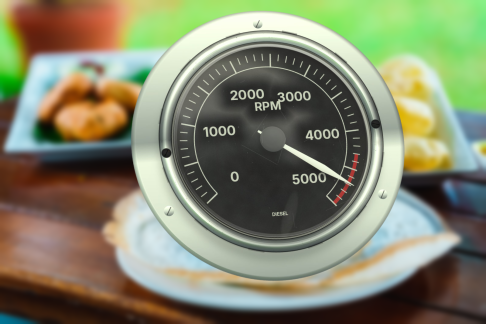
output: 4700 rpm
